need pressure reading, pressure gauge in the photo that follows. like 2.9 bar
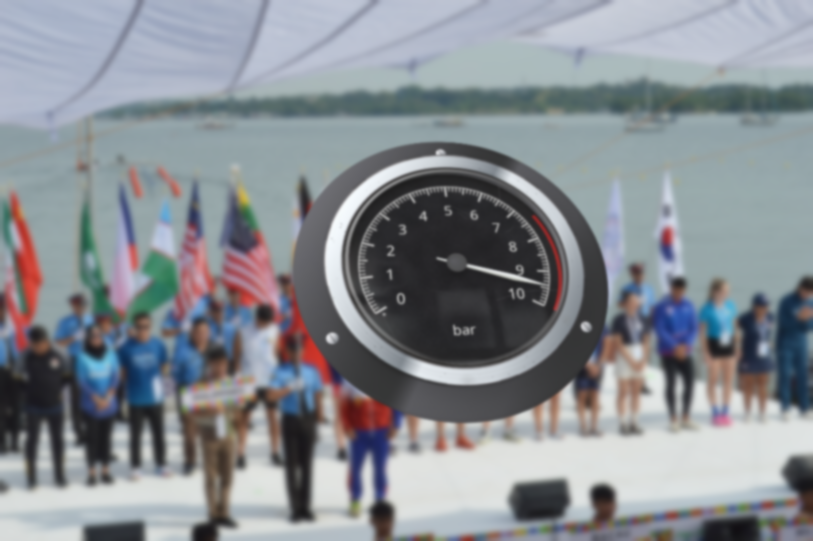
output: 9.5 bar
